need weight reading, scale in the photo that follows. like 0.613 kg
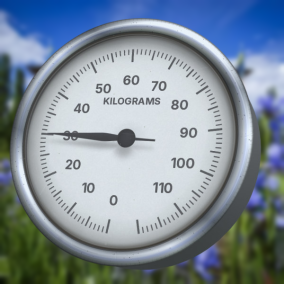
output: 30 kg
